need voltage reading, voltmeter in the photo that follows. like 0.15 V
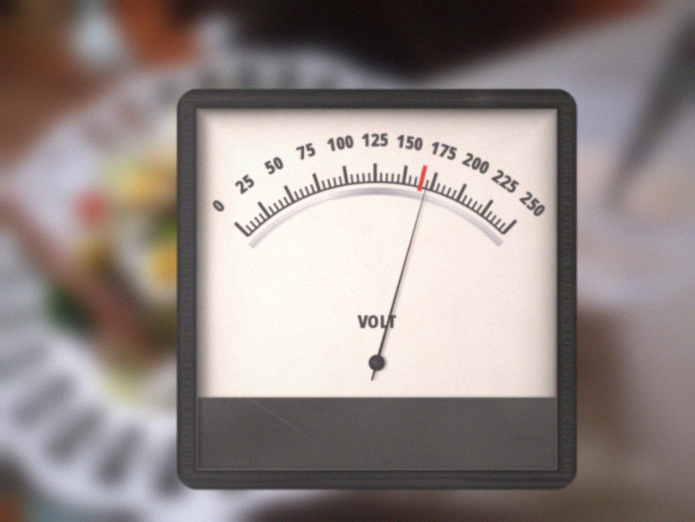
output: 170 V
